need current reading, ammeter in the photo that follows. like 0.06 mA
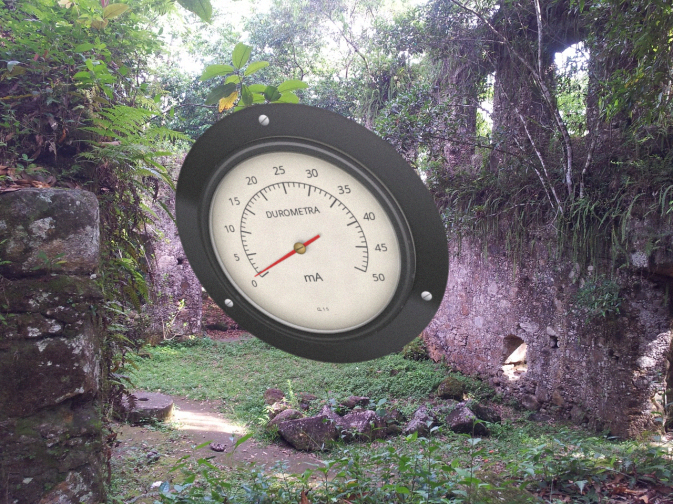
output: 1 mA
